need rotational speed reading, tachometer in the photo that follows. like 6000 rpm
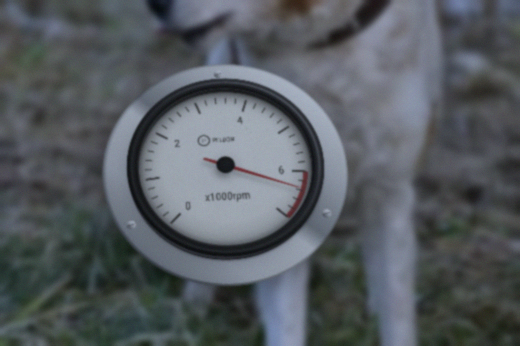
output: 6400 rpm
